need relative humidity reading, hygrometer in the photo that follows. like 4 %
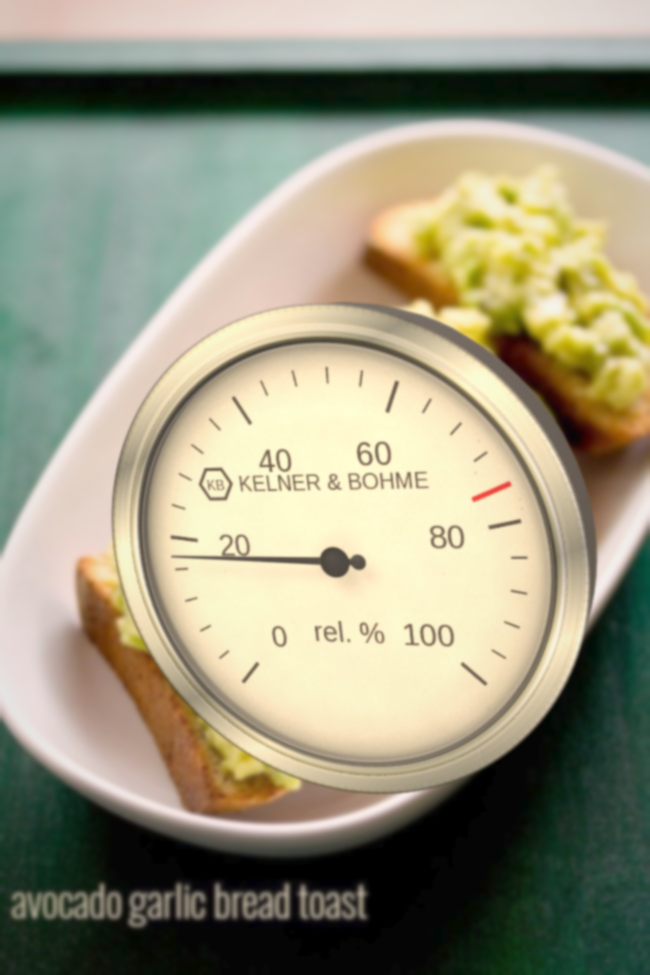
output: 18 %
